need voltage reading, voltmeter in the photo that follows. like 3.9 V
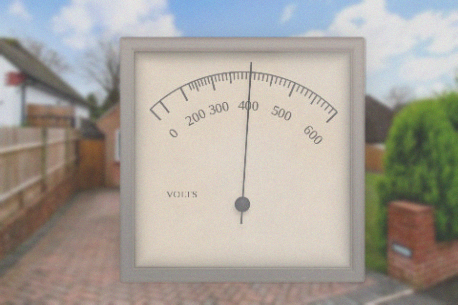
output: 400 V
